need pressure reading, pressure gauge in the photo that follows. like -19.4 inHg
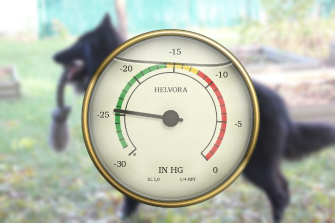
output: -24.5 inHg
